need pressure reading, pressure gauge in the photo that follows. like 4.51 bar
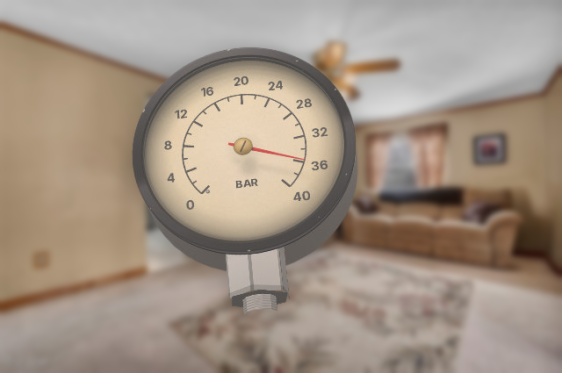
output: 36 bar
